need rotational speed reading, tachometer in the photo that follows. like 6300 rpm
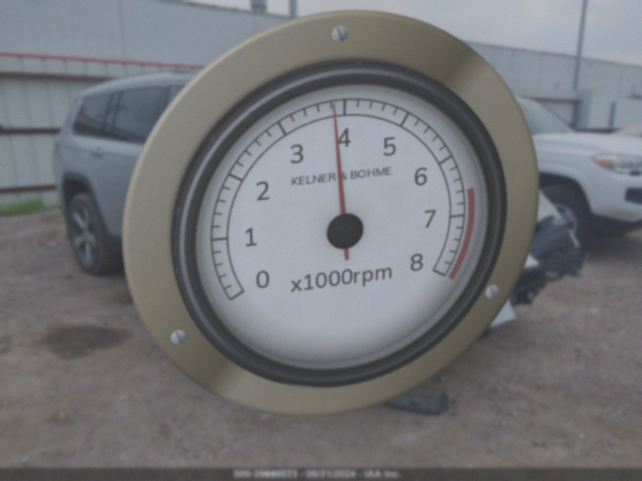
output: 3800 rpm
